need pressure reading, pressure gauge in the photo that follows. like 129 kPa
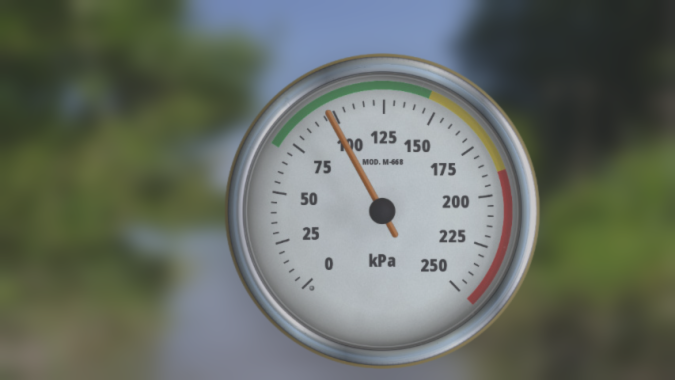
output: 97.5 kPa
